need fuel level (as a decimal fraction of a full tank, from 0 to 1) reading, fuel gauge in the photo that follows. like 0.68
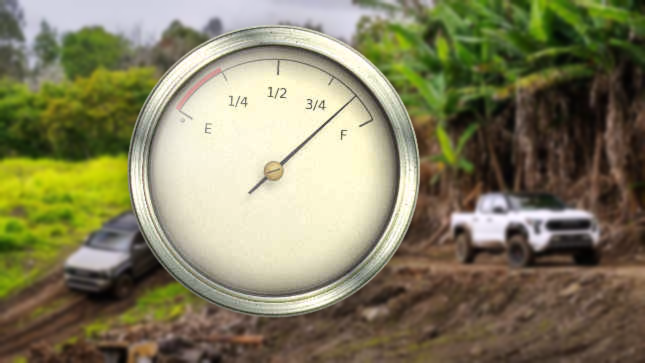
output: 0.875
